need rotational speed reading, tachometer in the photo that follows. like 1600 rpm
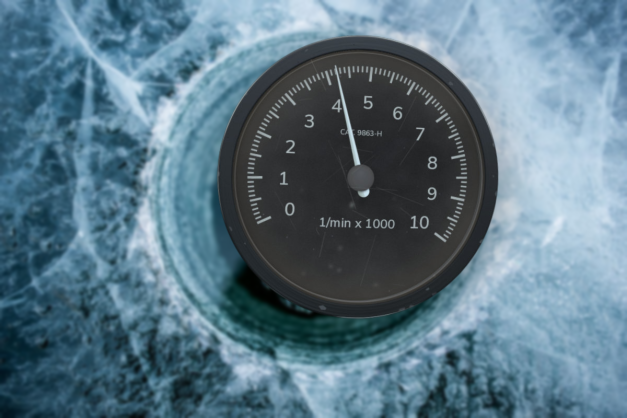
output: 4200 rpm
